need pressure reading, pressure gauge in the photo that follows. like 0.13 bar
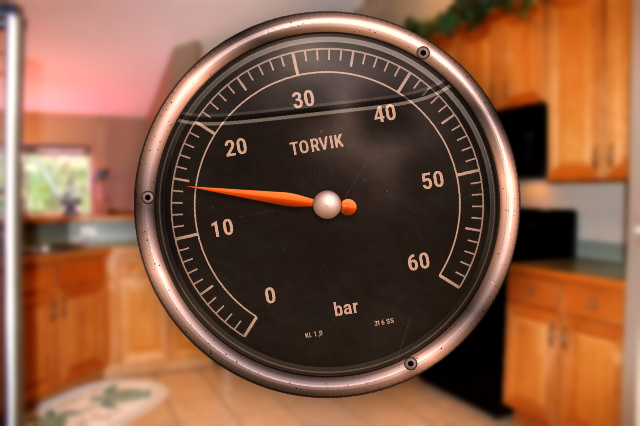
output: 14.5 bar
